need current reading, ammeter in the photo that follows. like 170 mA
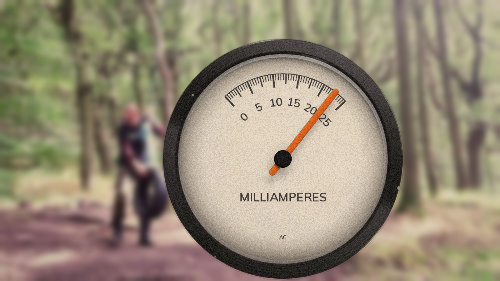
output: 22.5 mA
